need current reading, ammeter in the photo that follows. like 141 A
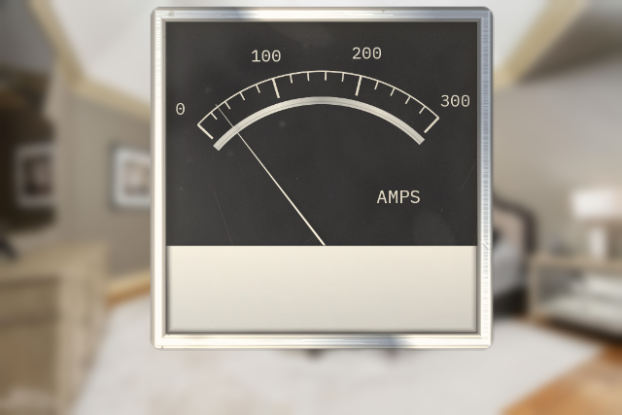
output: 30 A
